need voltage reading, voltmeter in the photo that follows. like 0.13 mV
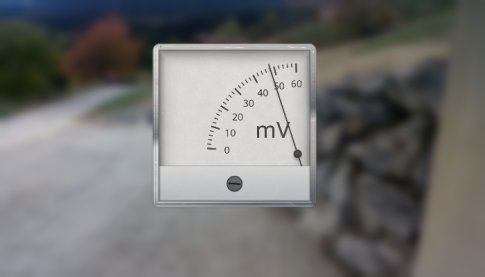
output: 48 mV
